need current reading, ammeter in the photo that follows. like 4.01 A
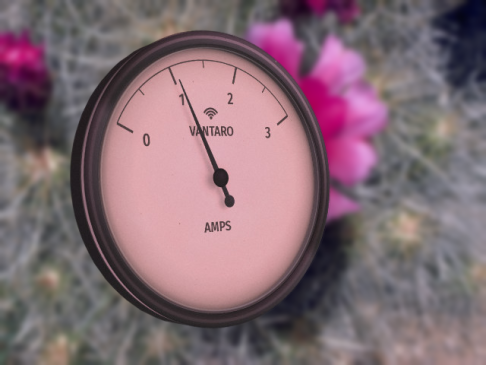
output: 1 A
